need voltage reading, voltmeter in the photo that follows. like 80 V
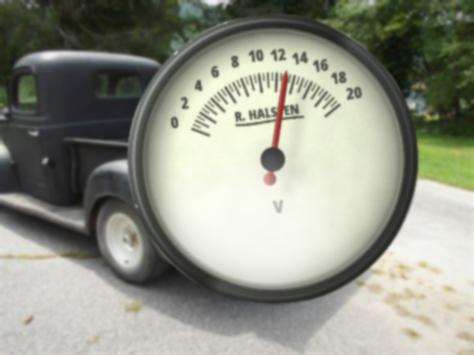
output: 13 V
